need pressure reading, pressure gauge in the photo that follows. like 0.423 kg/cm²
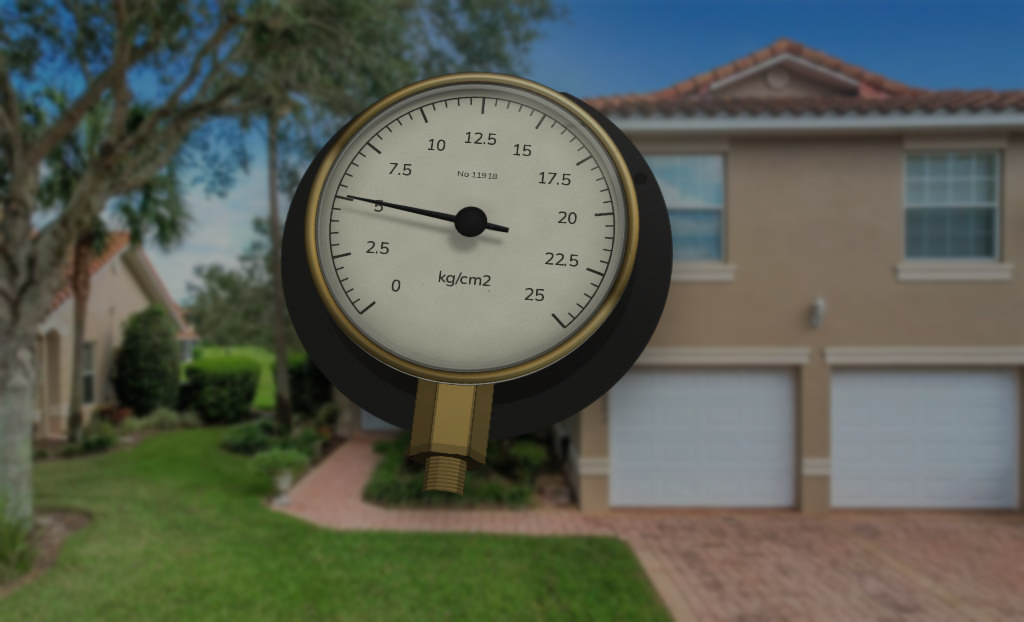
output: 5 kg/cm²
